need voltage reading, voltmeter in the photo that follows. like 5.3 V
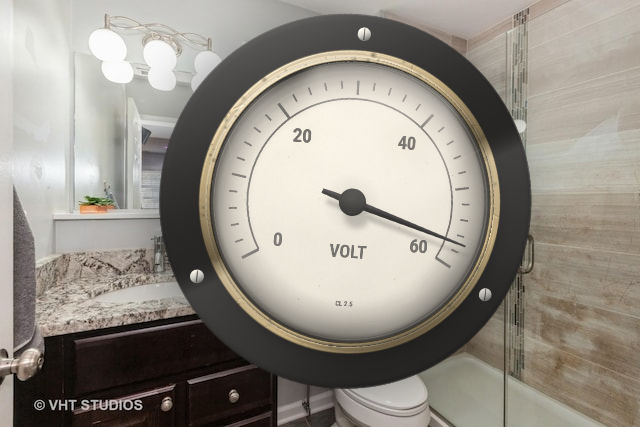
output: 57 V
